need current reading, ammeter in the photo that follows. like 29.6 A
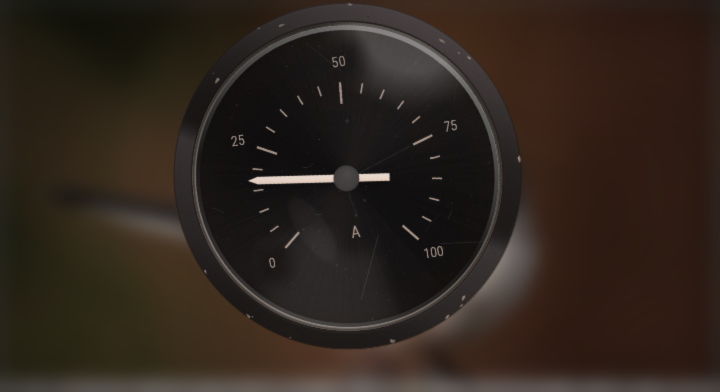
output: 17.5 A
